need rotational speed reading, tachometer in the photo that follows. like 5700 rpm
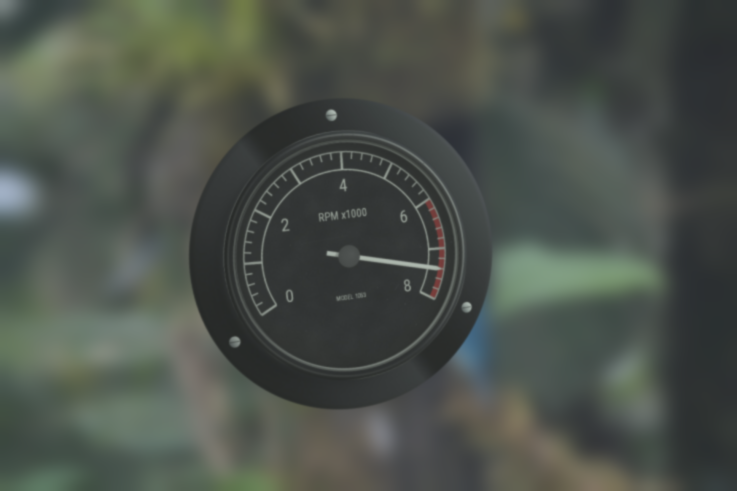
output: 7400 rpm
